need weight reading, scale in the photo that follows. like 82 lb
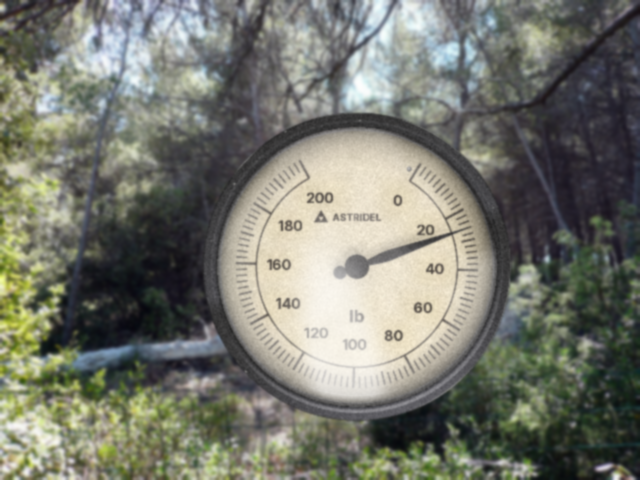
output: 26 lb
